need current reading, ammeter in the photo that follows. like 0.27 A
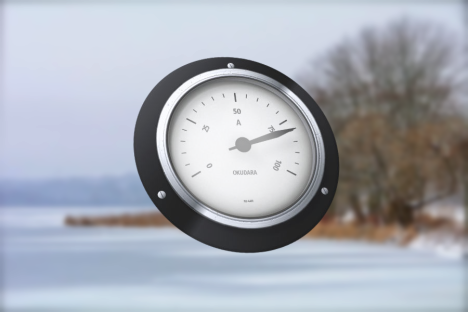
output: 80 A
